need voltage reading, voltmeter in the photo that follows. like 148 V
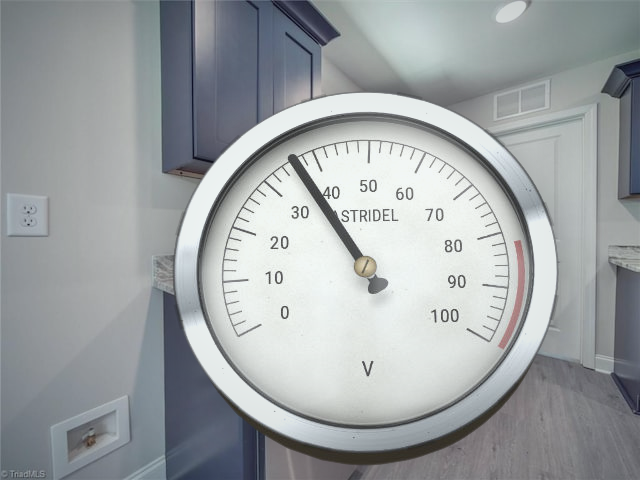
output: 36 V
